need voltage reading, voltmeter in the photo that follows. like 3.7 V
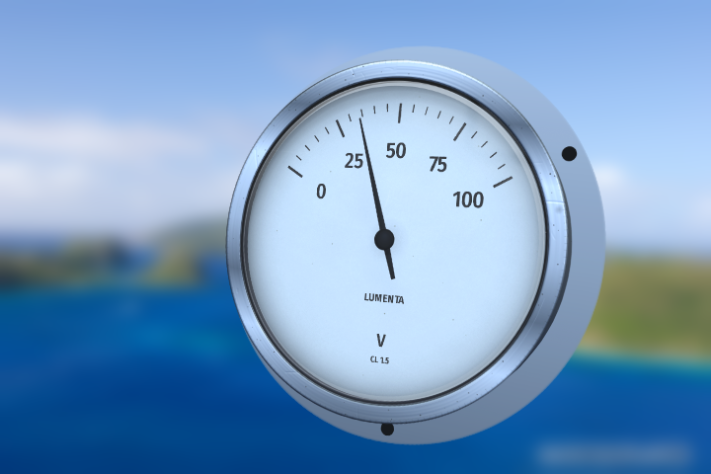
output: 35 V
